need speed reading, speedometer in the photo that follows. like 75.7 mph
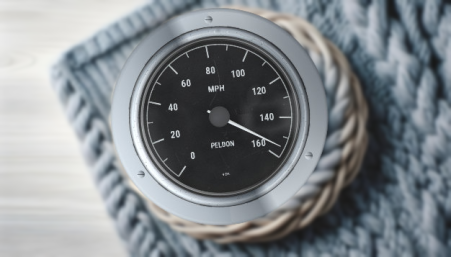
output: 155 mph
